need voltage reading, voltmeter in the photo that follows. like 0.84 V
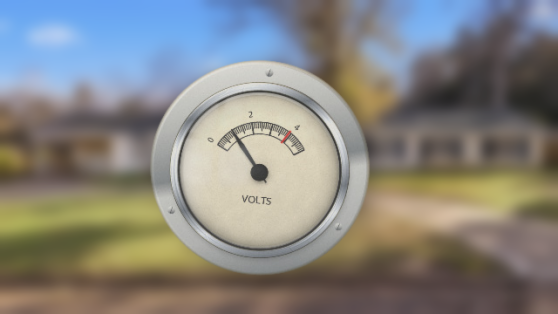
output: 1 V
